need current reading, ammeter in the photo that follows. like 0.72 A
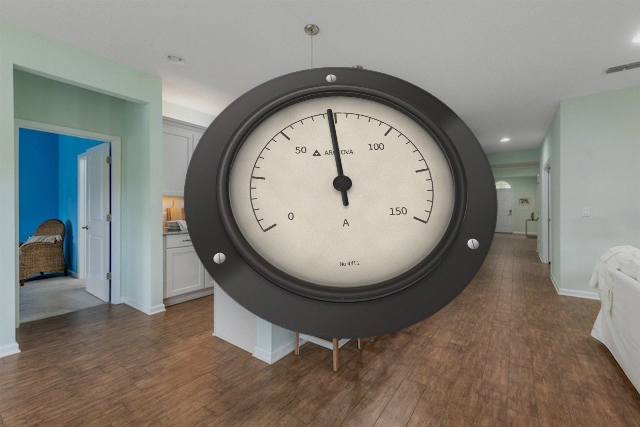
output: 72.5 A
